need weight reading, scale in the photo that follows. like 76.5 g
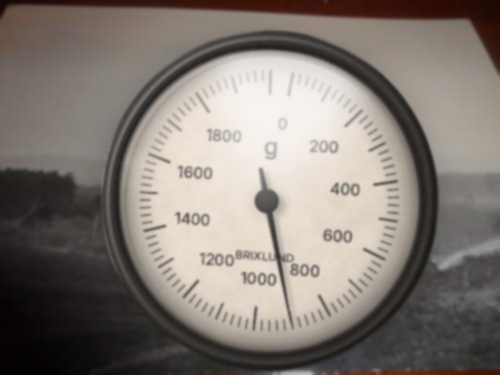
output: 900 g
